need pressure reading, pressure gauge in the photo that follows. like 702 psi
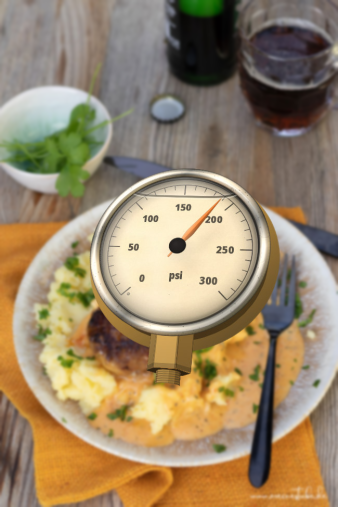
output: 190 psi
